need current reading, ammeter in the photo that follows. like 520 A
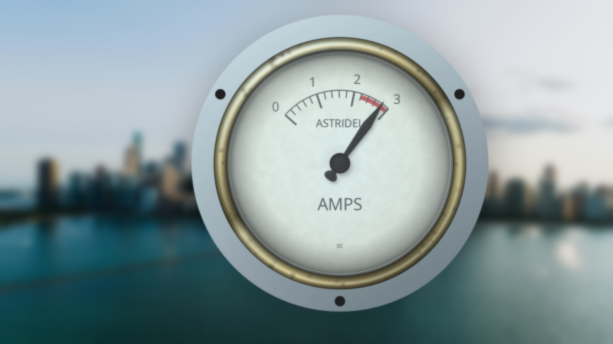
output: 2.8 A
